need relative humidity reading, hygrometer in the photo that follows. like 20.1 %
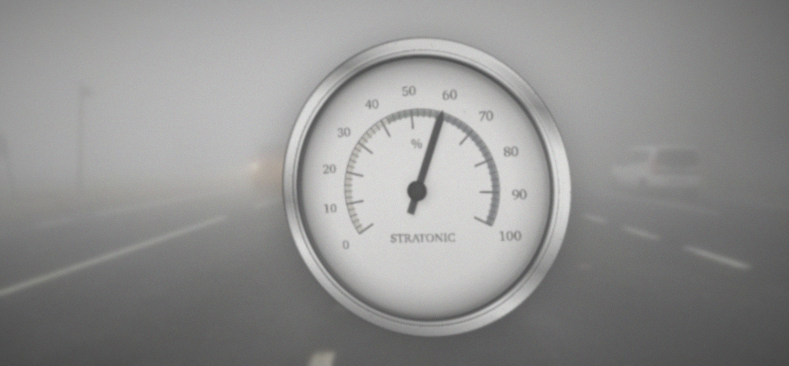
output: 60 %
